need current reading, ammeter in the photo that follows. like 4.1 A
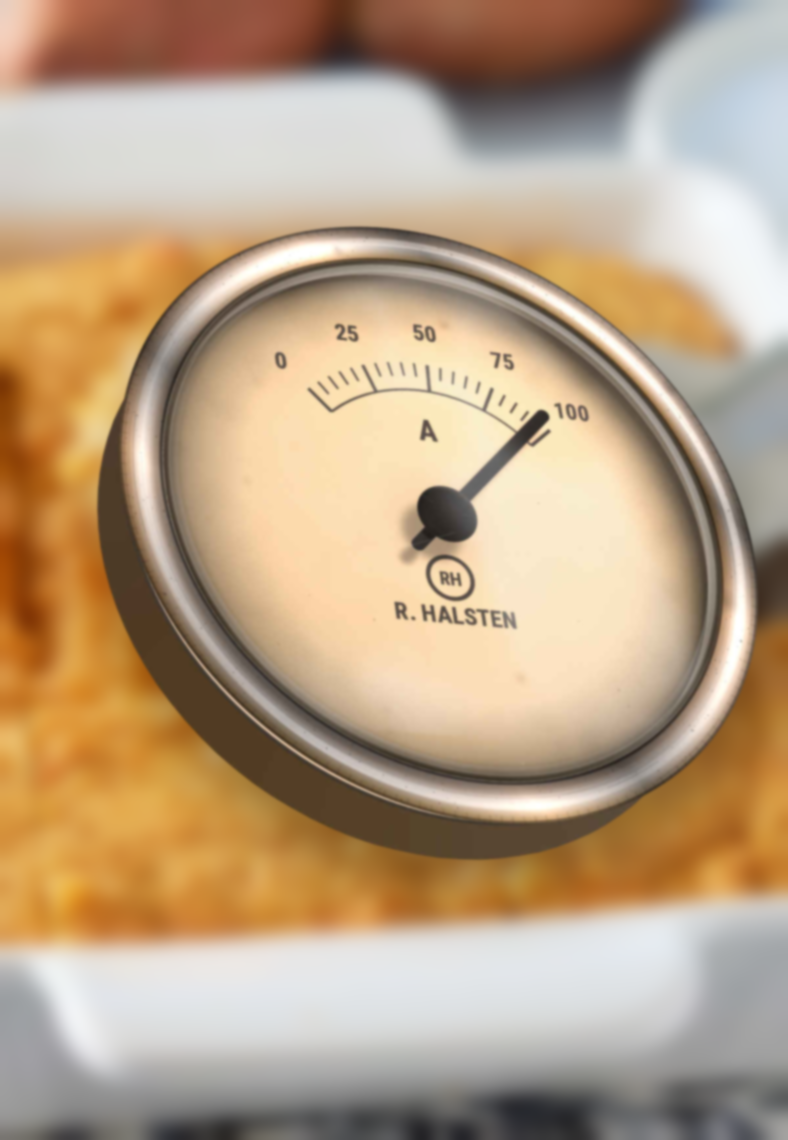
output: 95 A
